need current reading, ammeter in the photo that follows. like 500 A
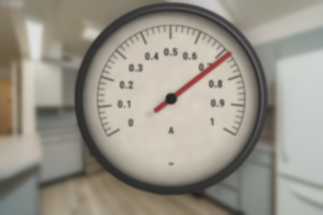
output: 0.72 A
